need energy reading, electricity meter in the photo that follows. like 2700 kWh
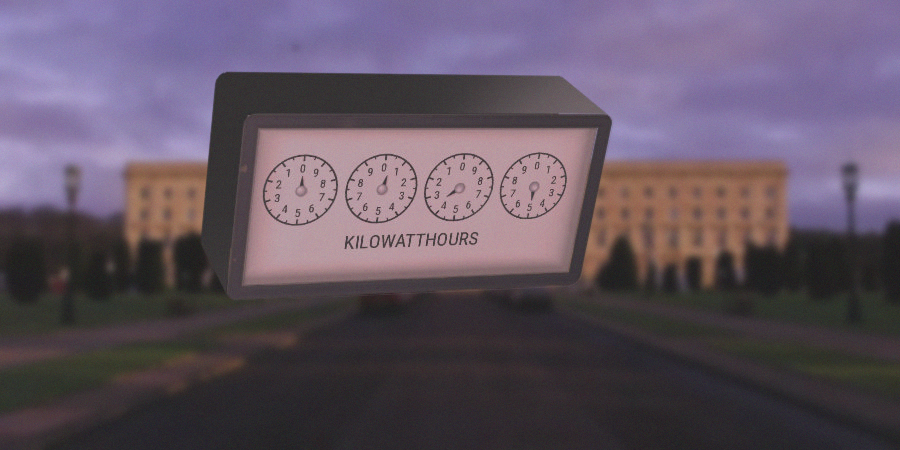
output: 35 kWh
